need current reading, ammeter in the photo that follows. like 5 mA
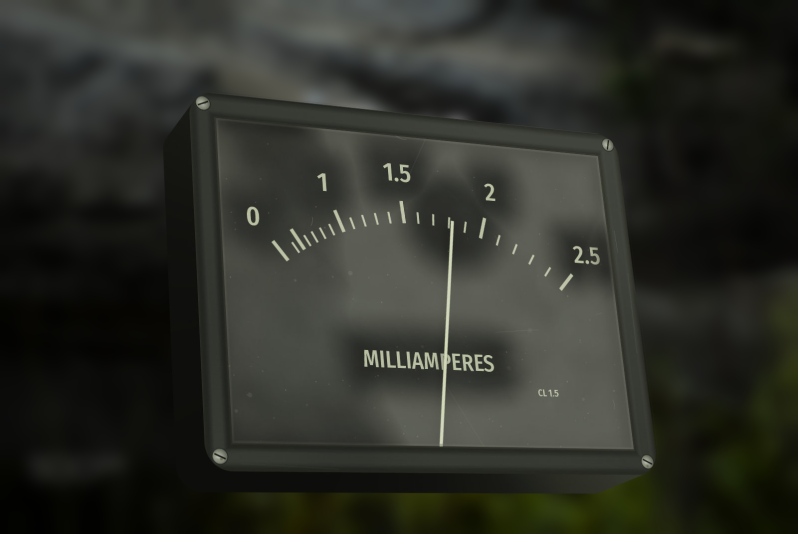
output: 1.8 mA
